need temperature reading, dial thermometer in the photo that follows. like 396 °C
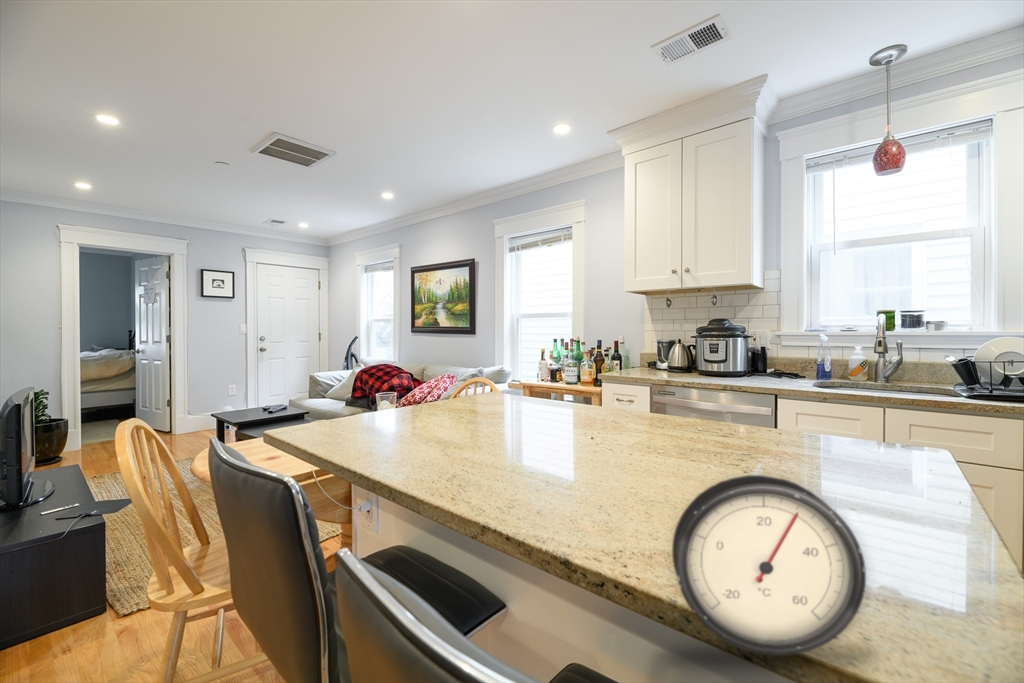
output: 28 °C
